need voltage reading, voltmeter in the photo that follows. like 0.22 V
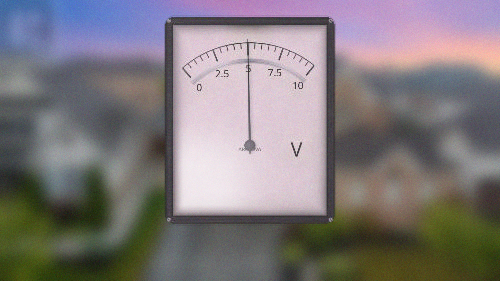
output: 5 V
